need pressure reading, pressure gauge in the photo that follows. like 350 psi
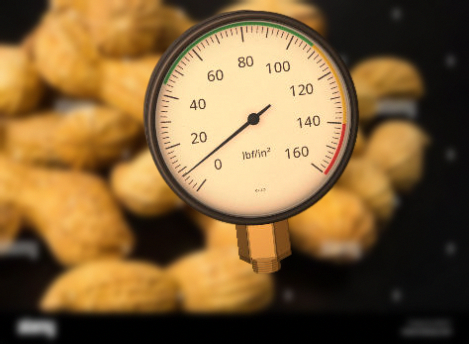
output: 8 psi
